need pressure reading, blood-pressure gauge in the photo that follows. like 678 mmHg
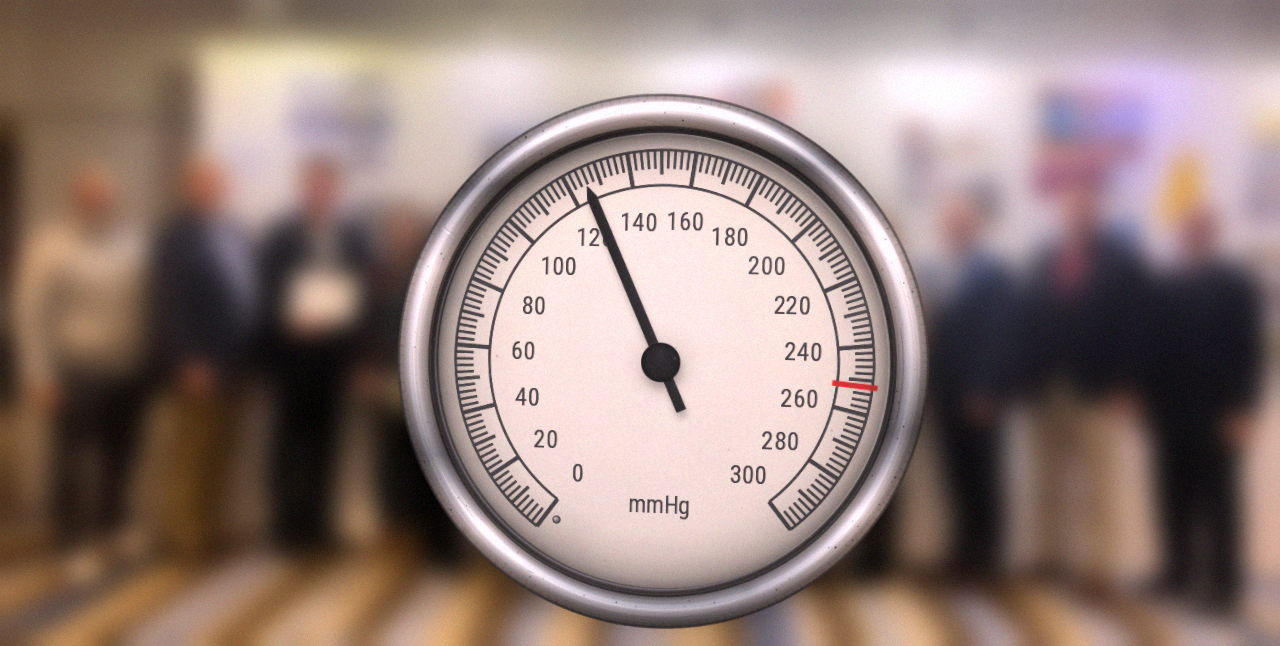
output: 126 mmHg
